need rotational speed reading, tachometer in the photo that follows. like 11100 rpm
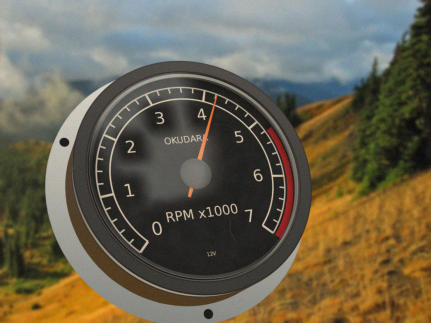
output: 4200 rpm
